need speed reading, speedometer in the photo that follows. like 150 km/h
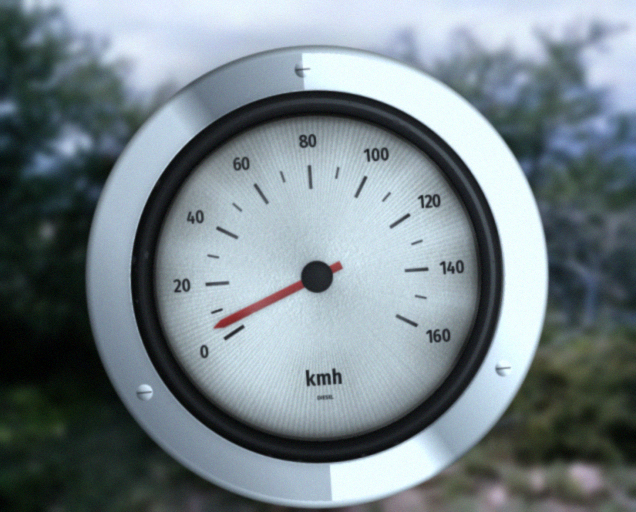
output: 5 km/h
